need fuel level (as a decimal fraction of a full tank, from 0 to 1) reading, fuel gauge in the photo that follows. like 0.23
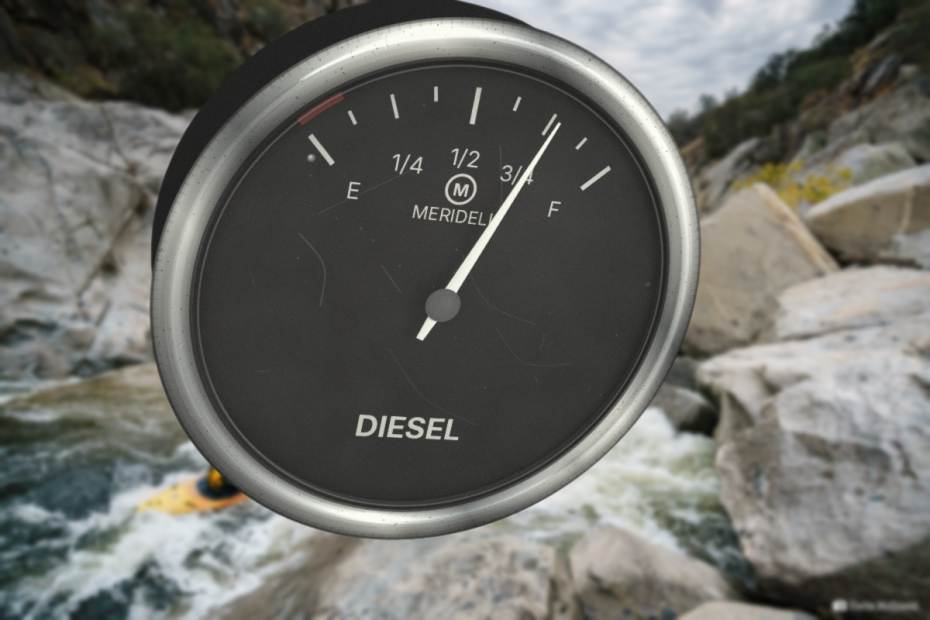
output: 0.75
